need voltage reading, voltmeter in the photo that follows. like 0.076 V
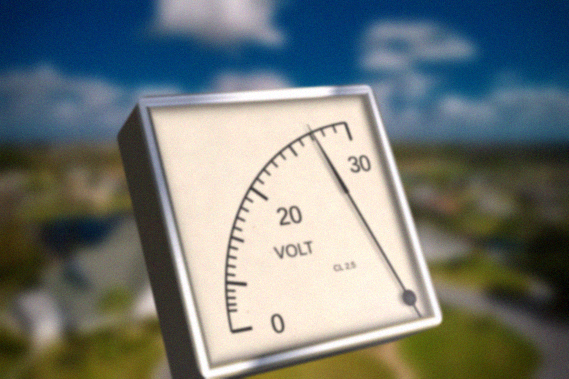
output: 27 V
